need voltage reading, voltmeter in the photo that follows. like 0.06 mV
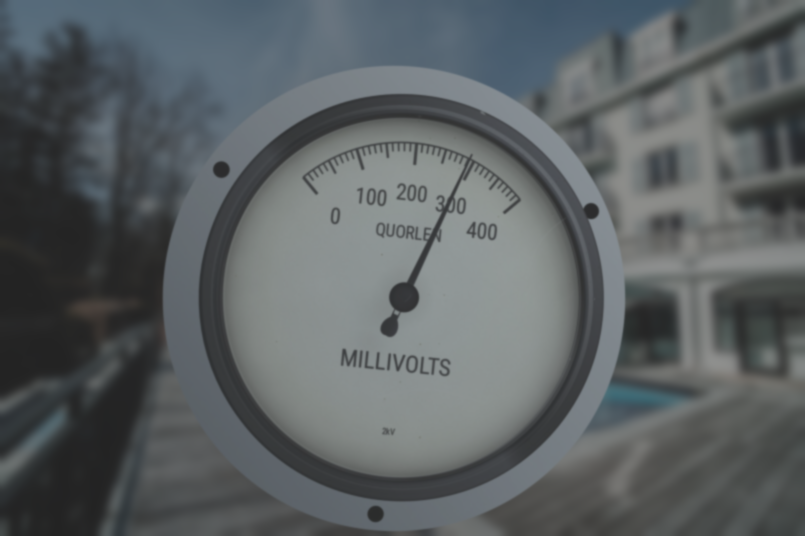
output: 290 mV
